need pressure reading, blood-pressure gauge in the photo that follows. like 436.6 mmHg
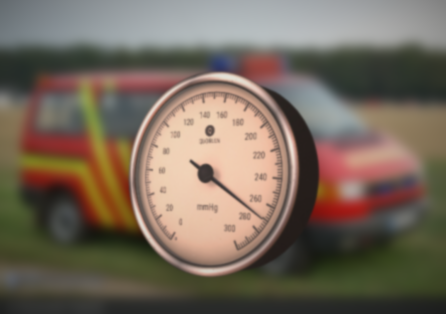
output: 270 mmHg
